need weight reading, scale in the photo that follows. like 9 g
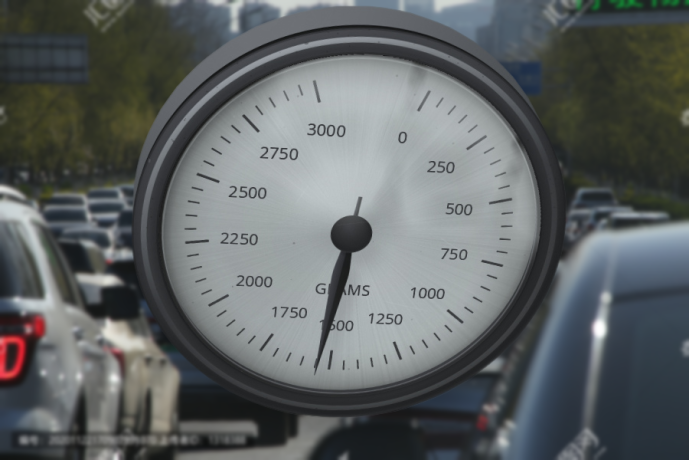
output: 1550 g
